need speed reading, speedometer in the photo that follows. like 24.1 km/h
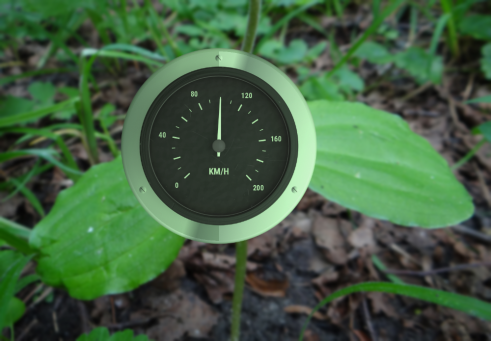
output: 100 km/h
